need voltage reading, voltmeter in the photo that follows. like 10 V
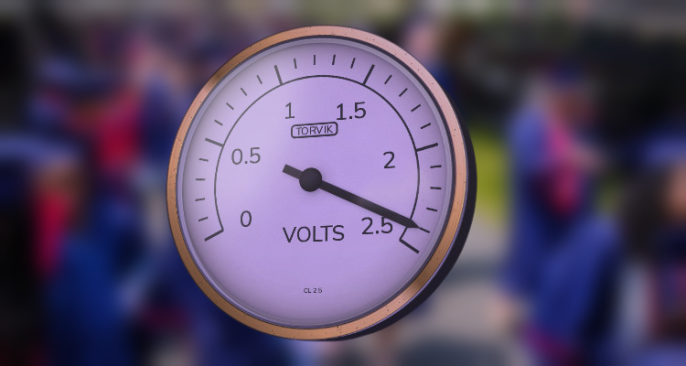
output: 2.4 V
